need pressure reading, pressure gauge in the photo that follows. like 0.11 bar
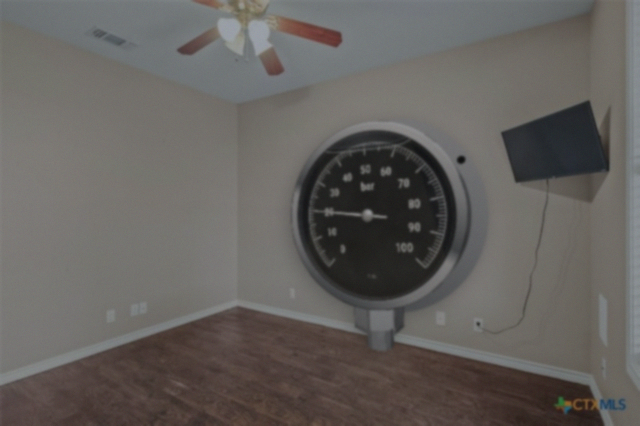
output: 20 bar
